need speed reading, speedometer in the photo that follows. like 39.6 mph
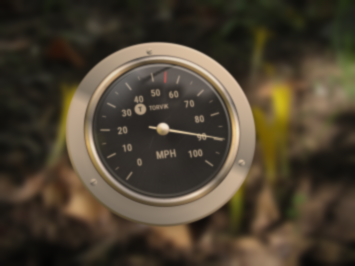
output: 90 mph
